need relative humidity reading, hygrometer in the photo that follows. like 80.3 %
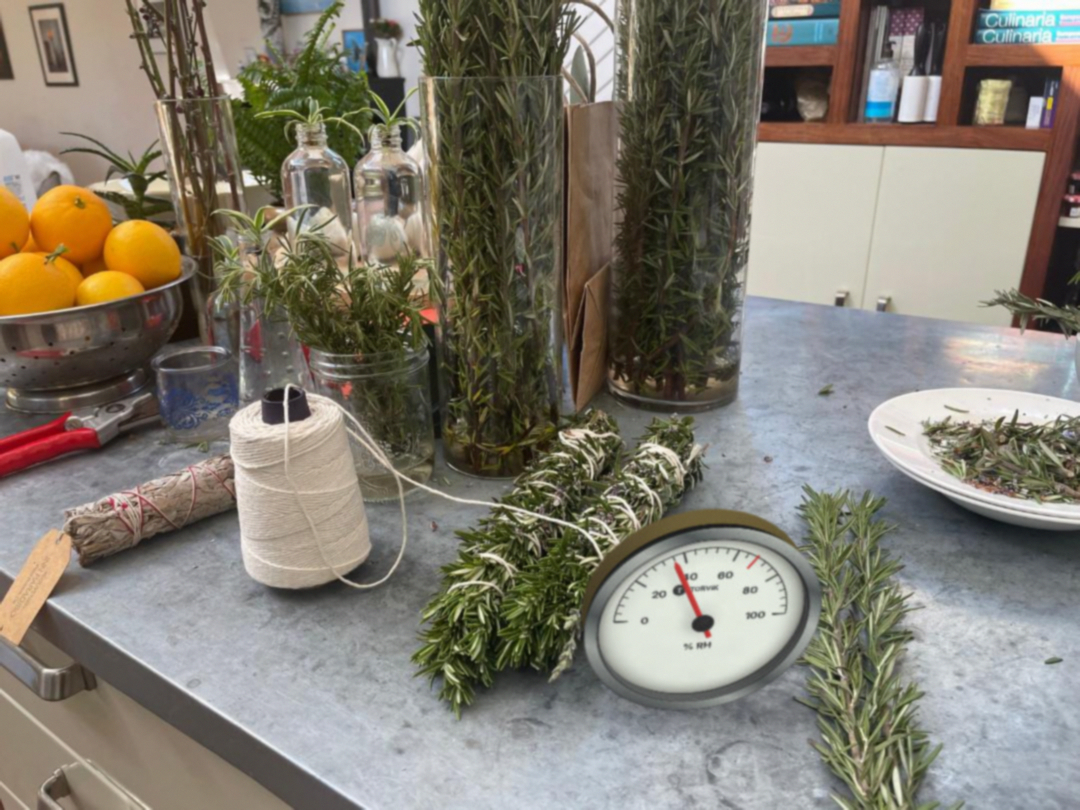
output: 36 %
